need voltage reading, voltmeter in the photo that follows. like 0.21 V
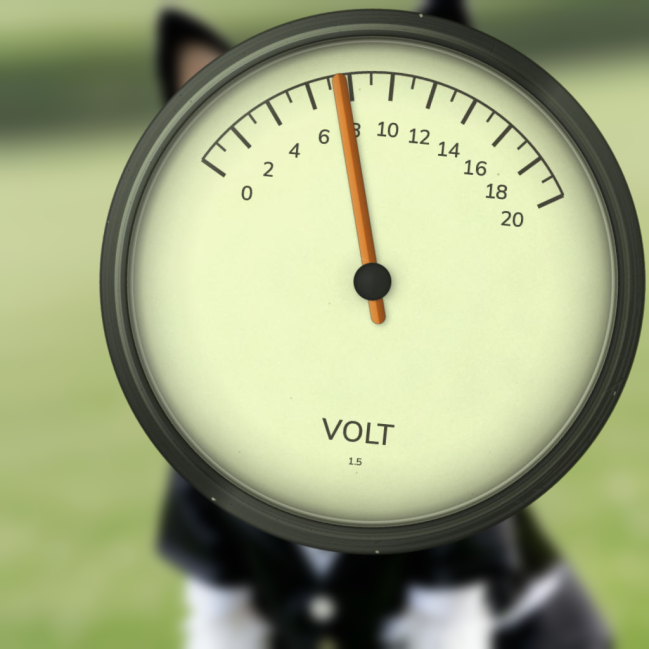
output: 7.5 V
